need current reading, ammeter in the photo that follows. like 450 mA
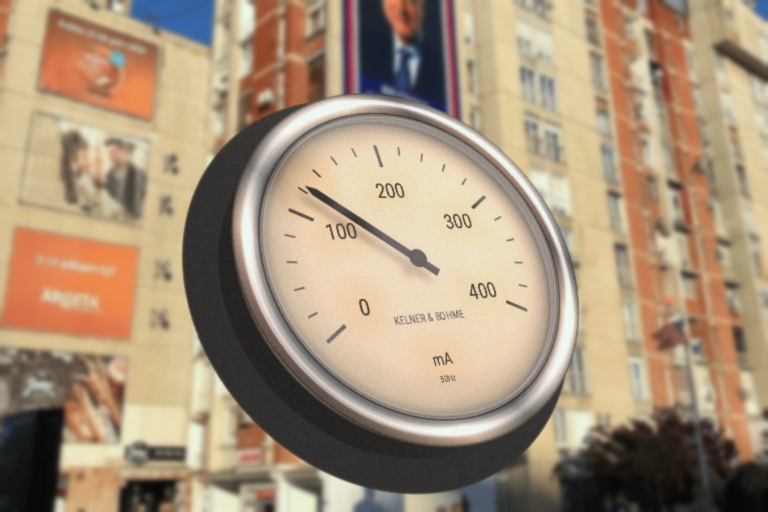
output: 120 mA
